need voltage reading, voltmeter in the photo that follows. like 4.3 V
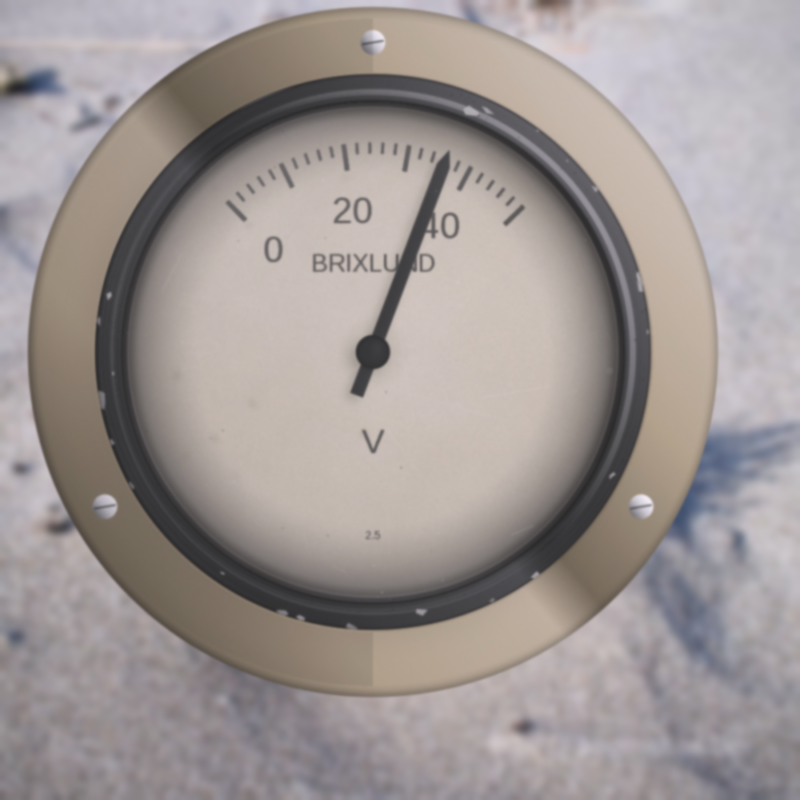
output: 36 V
